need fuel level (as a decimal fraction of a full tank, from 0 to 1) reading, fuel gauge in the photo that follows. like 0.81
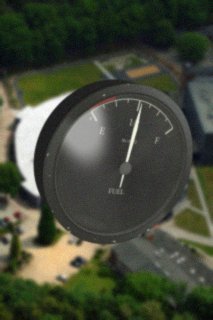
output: 0.5
